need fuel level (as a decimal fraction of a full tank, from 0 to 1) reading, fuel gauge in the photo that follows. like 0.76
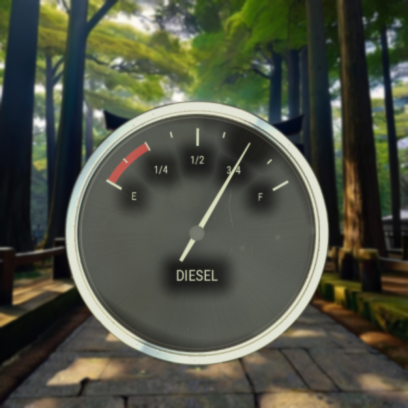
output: 0.75
